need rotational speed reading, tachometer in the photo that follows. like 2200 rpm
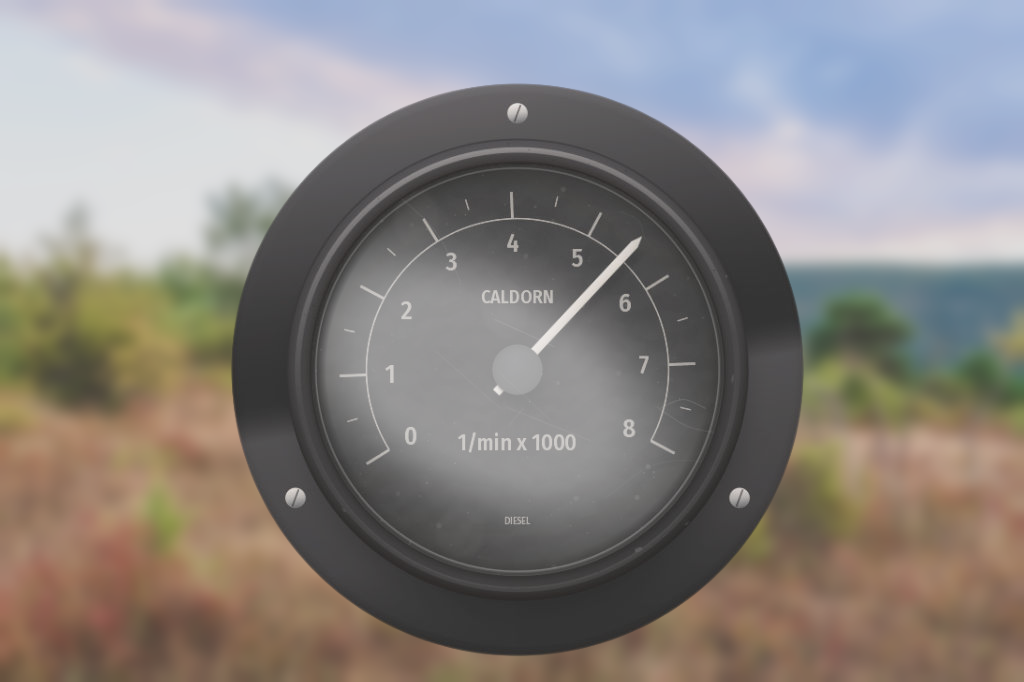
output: 5500 rpm
